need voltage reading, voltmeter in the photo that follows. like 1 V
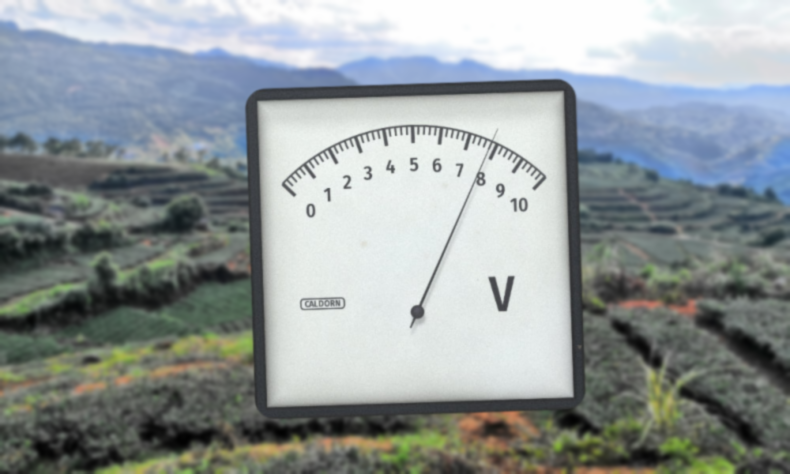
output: 7.8 V
